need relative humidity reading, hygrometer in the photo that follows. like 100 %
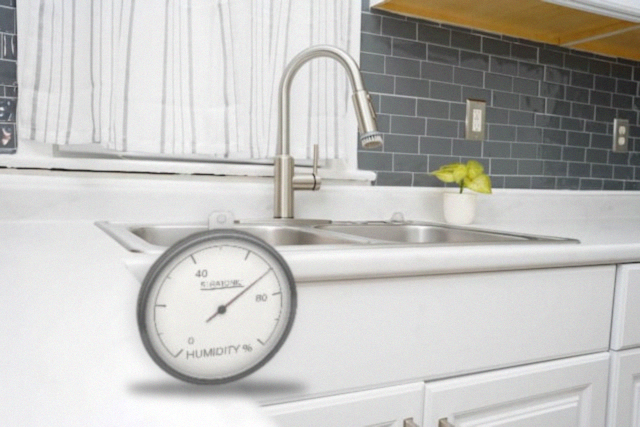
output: 70 %
